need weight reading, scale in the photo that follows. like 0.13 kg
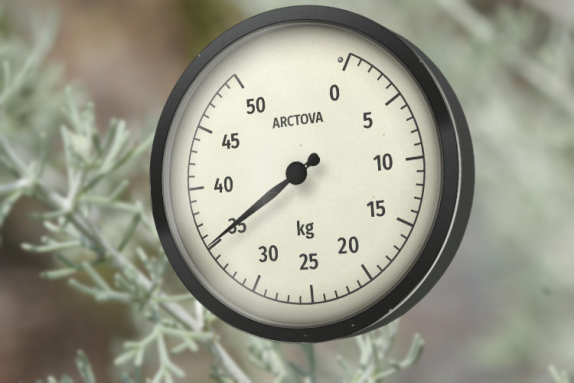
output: 35 kg
